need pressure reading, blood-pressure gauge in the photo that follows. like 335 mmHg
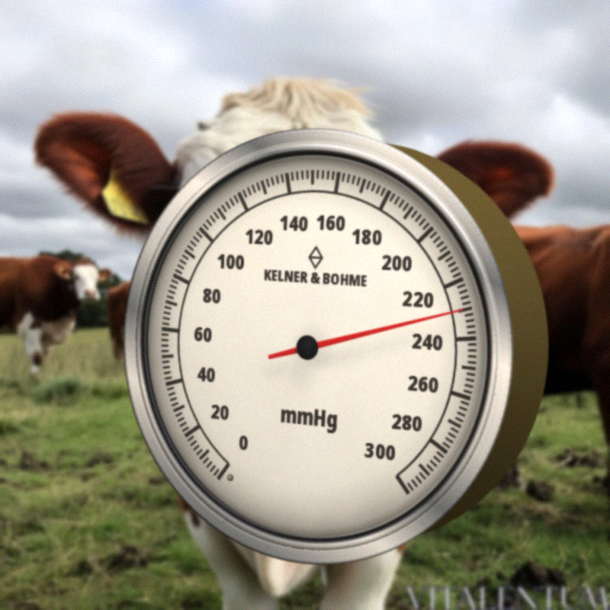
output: 230 mmHg
